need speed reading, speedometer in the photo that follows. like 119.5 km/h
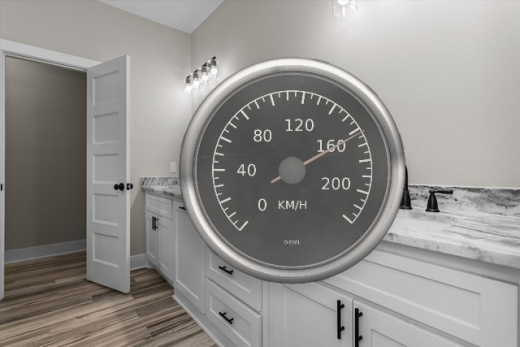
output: 162.5 km/h
